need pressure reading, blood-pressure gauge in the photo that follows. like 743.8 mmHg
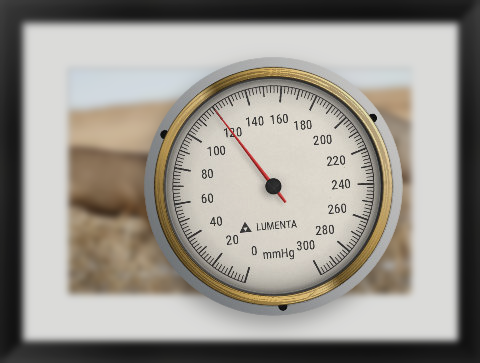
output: 120 mmHg
